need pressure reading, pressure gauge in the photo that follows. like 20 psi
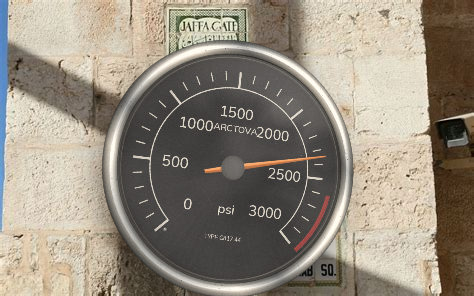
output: 2350 psi
